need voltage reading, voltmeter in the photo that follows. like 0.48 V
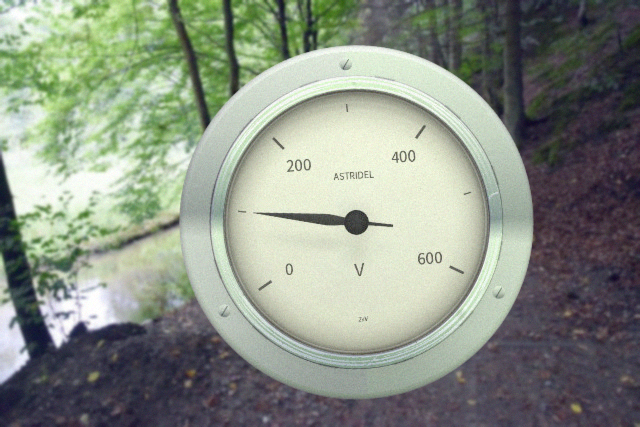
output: 100 V
